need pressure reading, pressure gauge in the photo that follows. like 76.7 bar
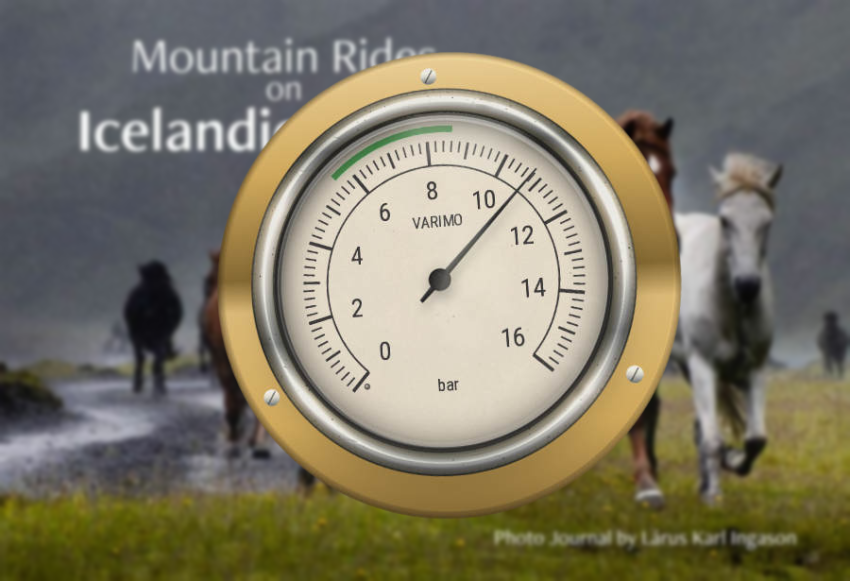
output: 10.8 bar
